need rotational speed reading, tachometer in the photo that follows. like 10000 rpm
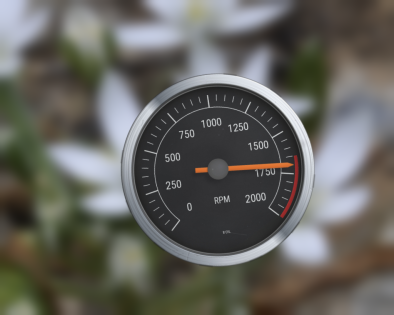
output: 1700 rpm
